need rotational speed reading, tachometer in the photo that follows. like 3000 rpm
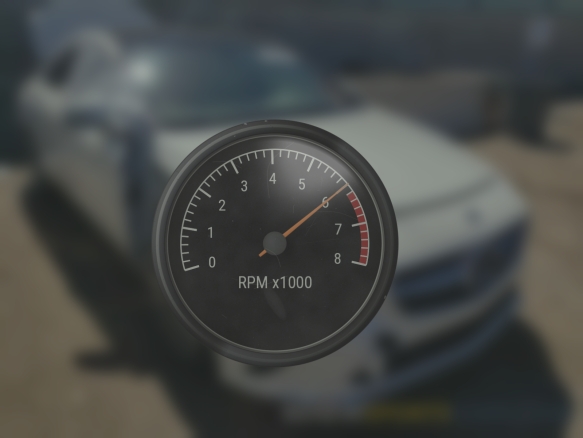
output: 6000 rpm
